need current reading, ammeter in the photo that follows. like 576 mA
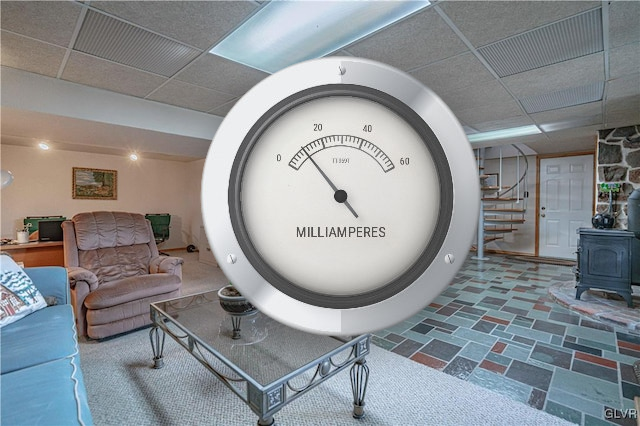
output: 10 mA
